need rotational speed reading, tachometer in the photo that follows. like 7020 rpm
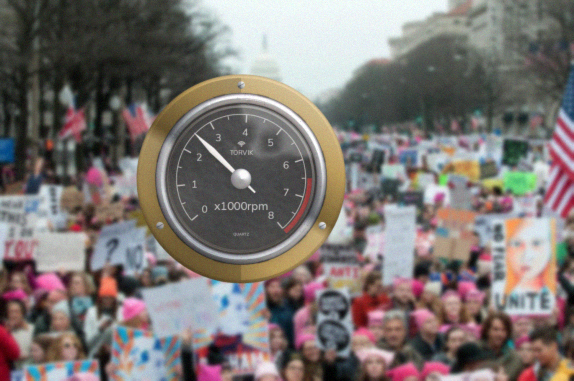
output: 2500 rpm
